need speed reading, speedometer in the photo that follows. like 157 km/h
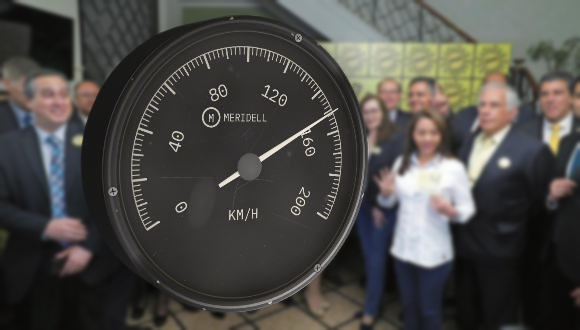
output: 150 km/h
